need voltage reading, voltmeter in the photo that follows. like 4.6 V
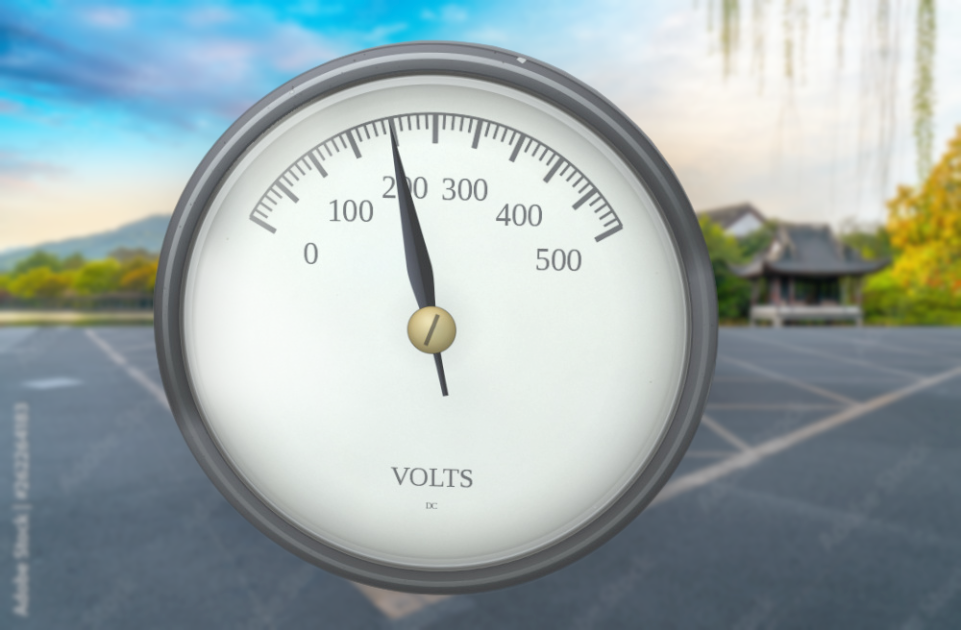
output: 200 V
